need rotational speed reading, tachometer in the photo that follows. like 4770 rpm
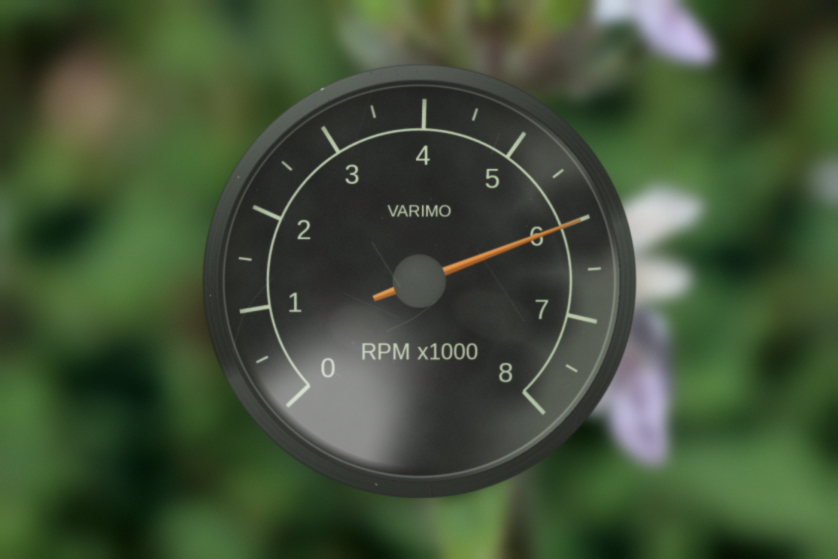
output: 6000 rpm
